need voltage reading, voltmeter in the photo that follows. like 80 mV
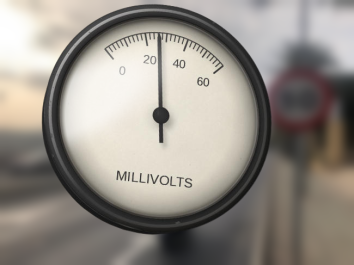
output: 26 mV
